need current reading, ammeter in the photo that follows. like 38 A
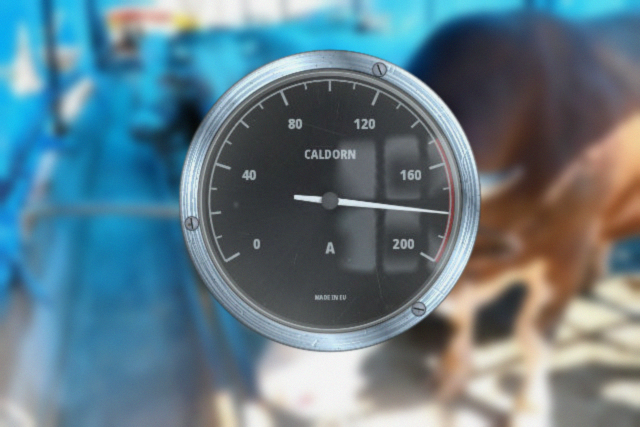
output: 180 A
